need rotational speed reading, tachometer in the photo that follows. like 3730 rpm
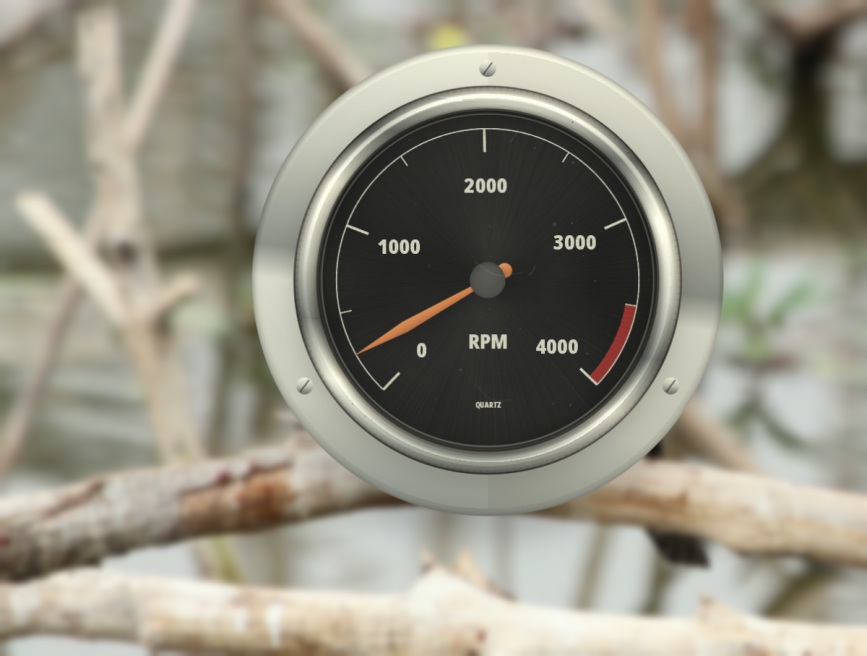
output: 250 rpm
